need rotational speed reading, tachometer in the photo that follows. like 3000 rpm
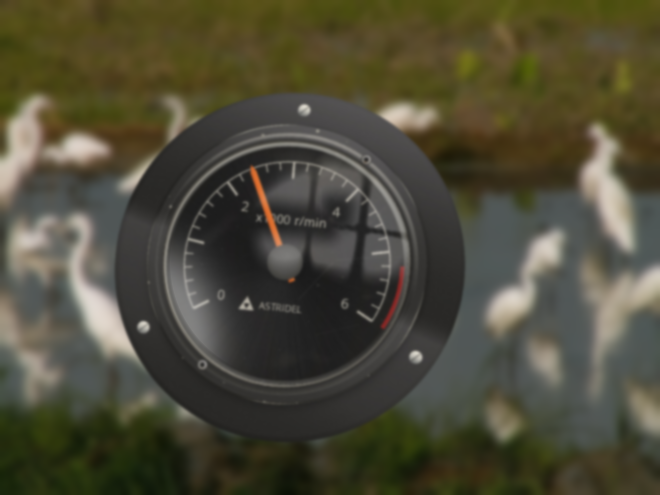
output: 2400 rpm
